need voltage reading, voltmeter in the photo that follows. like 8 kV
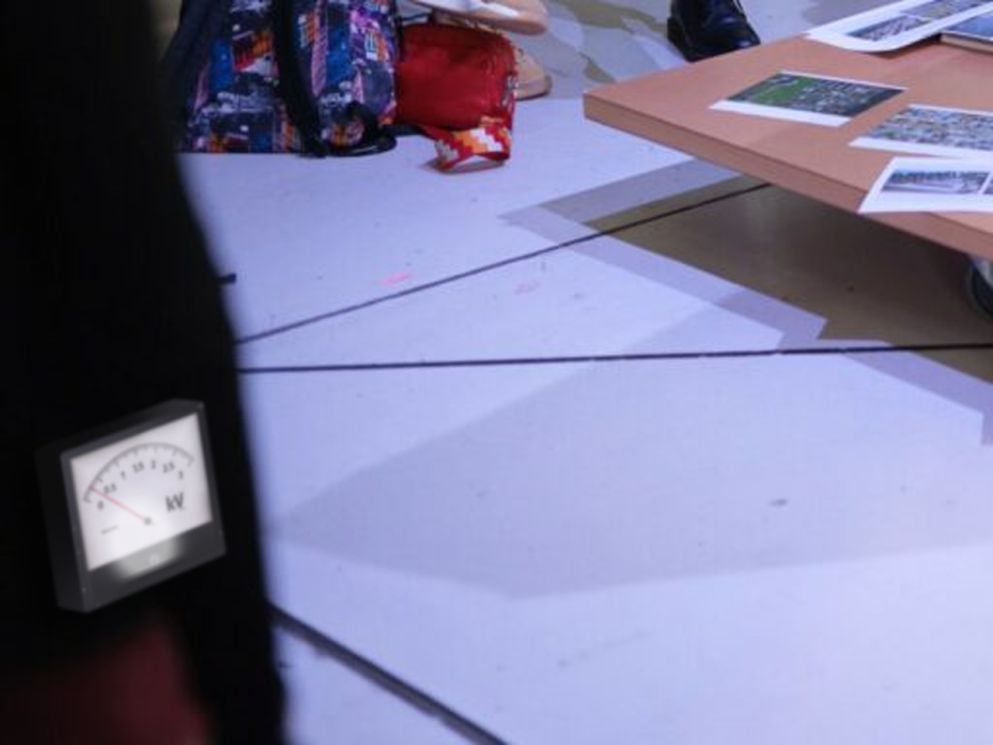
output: 0.25 kV
